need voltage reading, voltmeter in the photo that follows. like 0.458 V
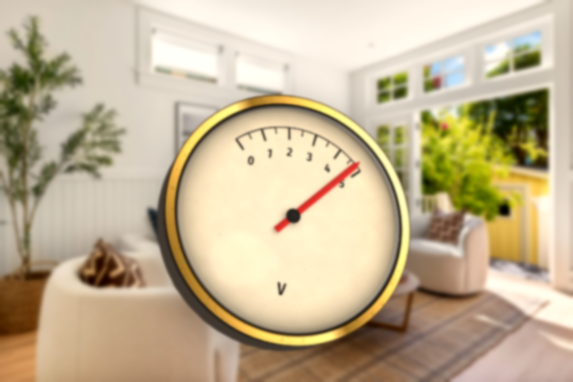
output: 4.75 V
